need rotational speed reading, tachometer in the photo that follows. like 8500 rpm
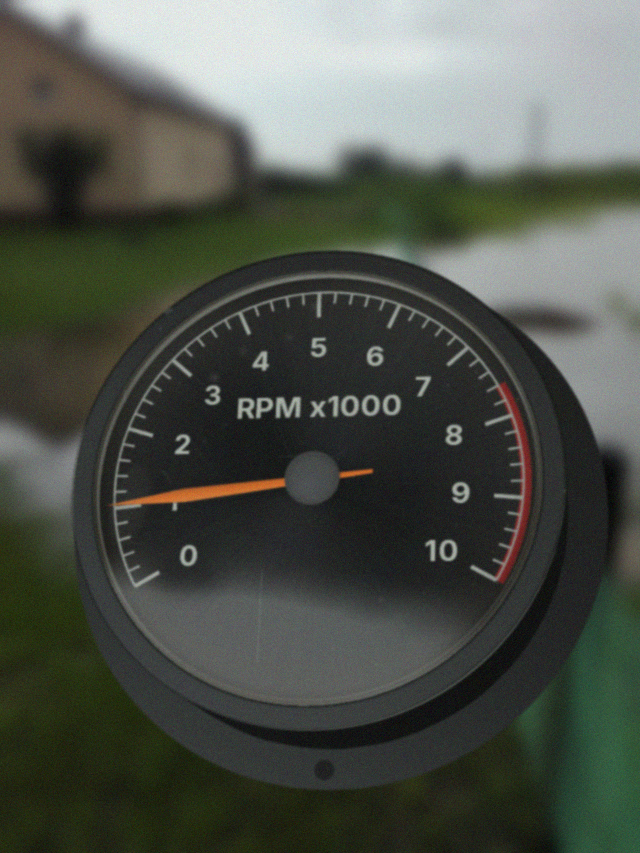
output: 1000 rpm
